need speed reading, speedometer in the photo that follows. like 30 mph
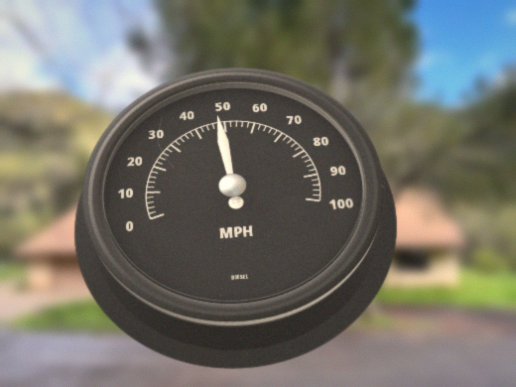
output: 48 mph
